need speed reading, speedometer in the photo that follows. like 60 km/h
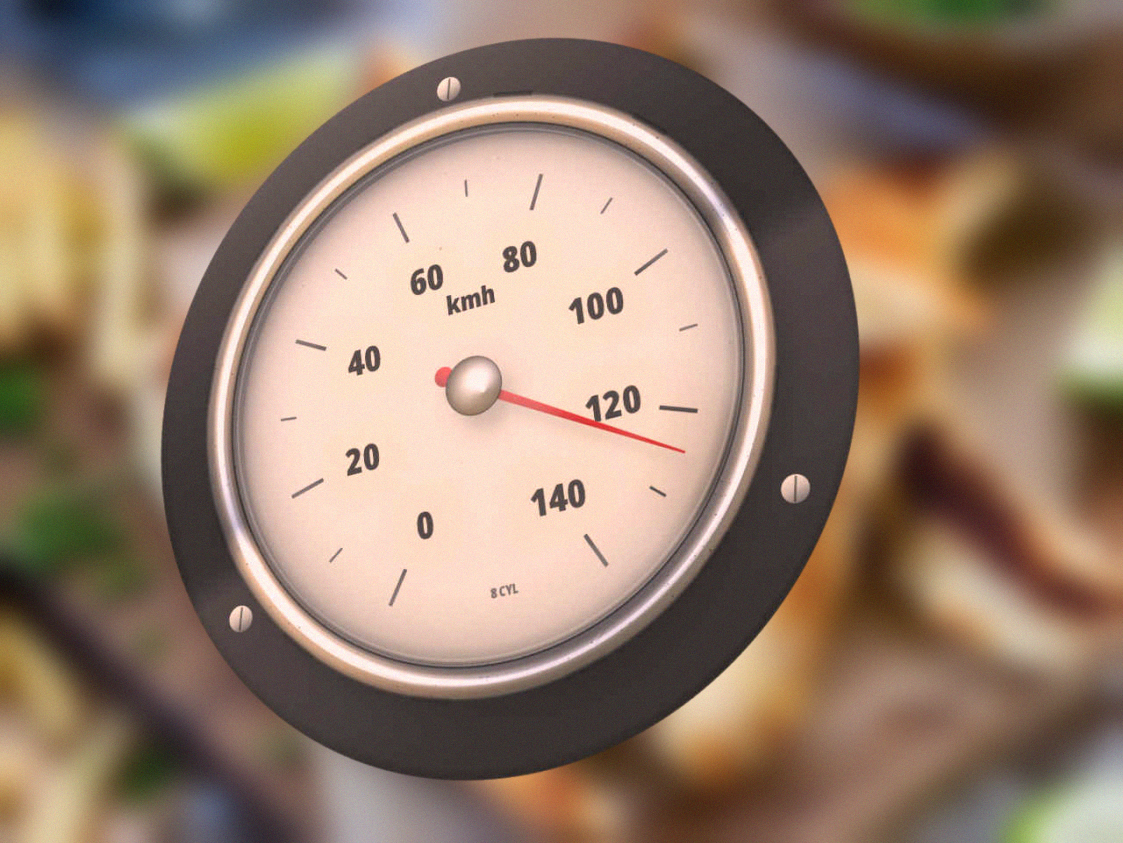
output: 125 km/h
